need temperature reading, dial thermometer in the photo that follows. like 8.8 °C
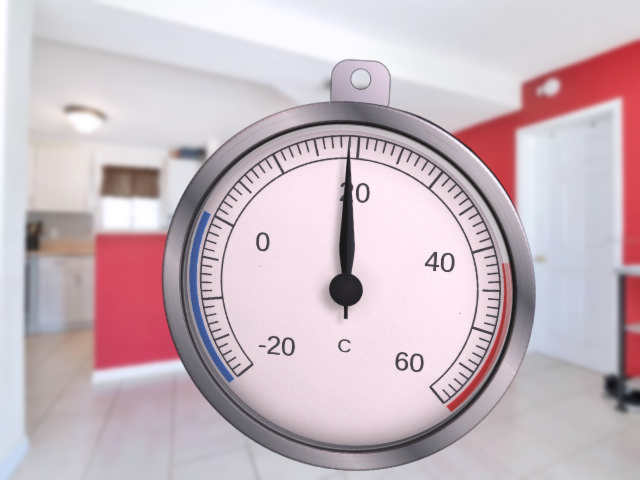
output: 19 °C
